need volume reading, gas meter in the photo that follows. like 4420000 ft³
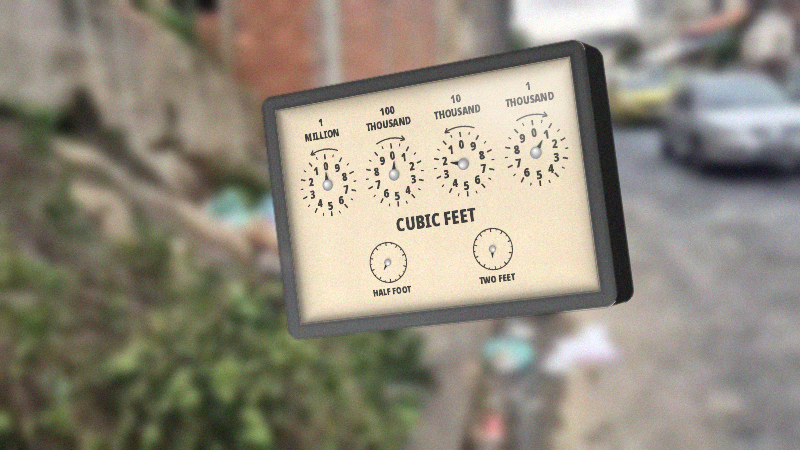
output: 2100 ft³
